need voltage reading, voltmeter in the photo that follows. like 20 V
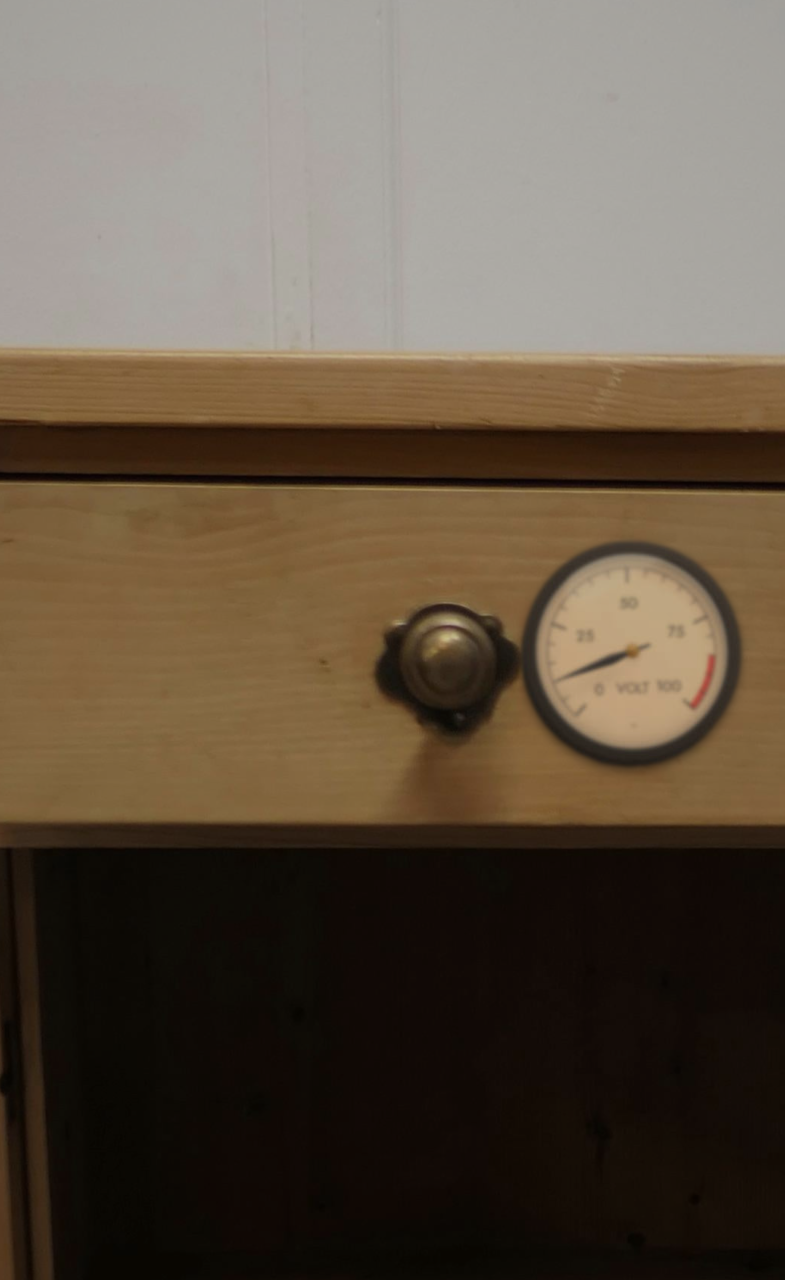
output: 10 V
